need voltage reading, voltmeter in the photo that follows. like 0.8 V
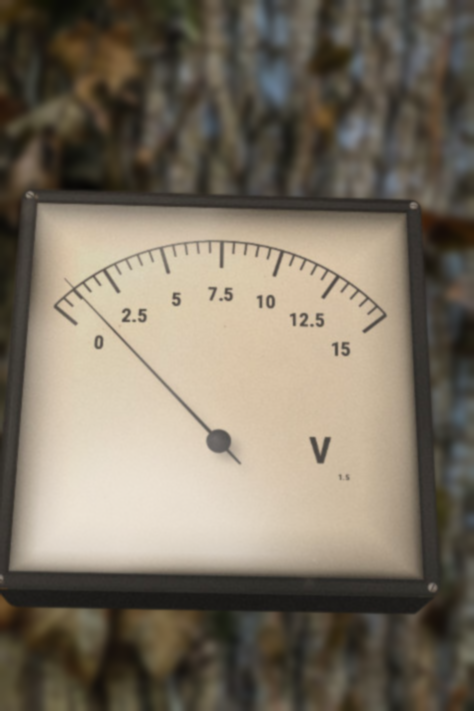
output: 1 V
